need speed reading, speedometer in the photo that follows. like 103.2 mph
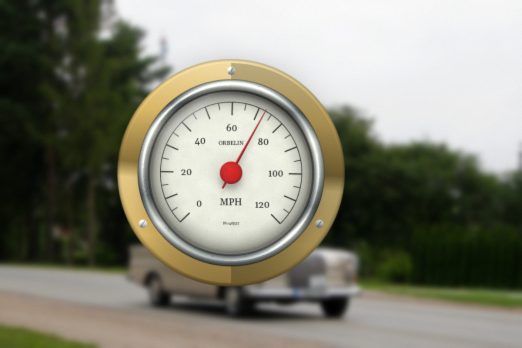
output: 72.5 mph
